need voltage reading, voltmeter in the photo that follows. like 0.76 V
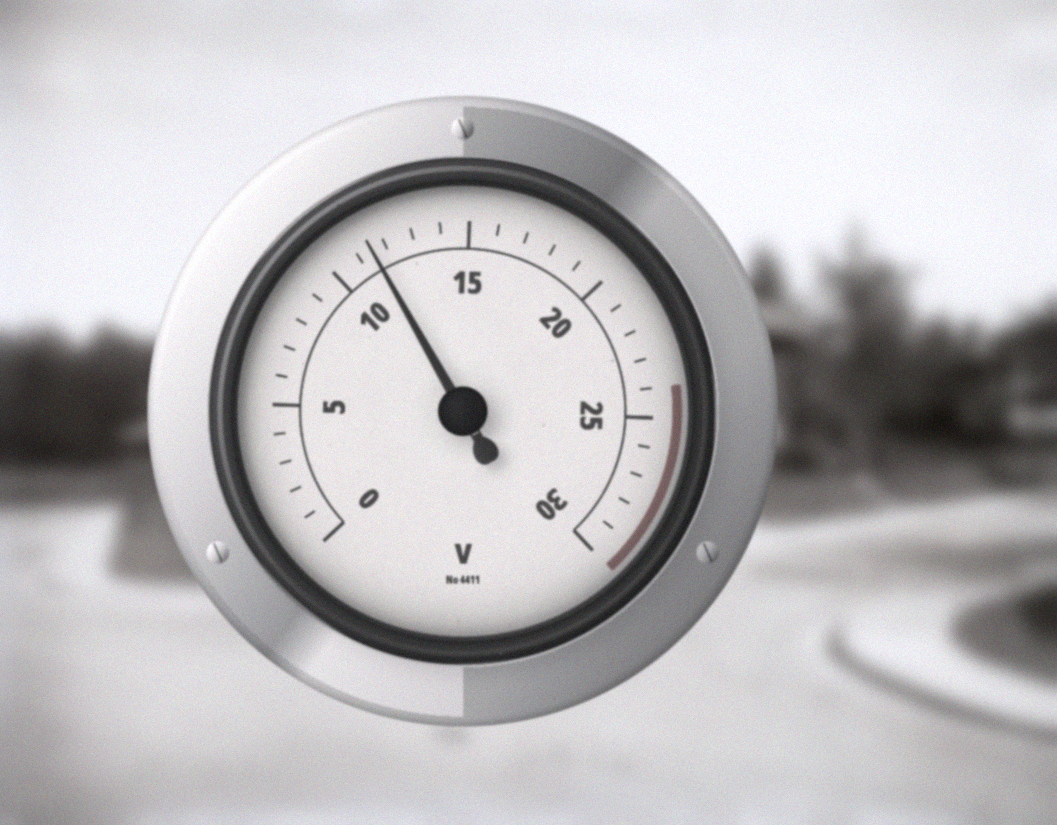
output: 11.5 V
